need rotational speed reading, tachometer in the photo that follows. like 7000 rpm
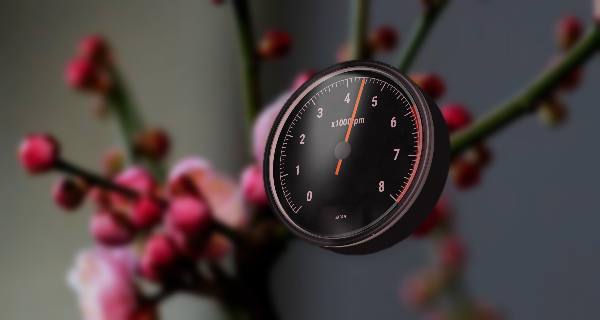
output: 4500 rpm
